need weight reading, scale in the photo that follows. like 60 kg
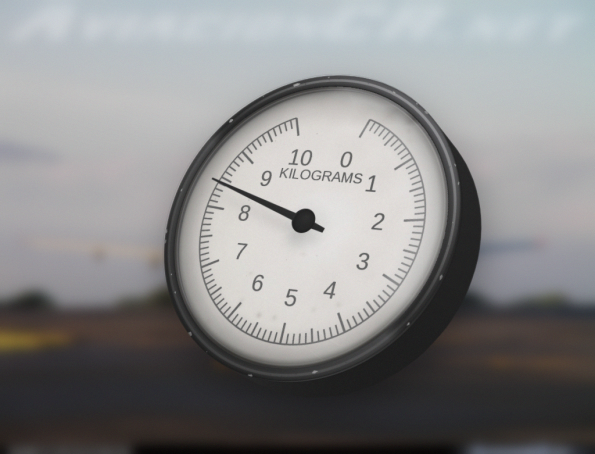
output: 8.4 kg
